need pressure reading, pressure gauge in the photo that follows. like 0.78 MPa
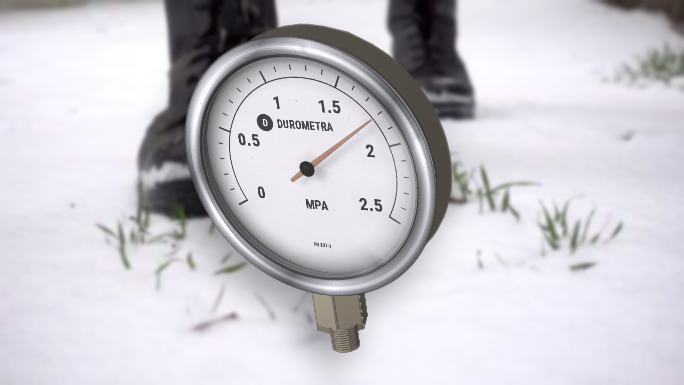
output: 1.8 MPa
